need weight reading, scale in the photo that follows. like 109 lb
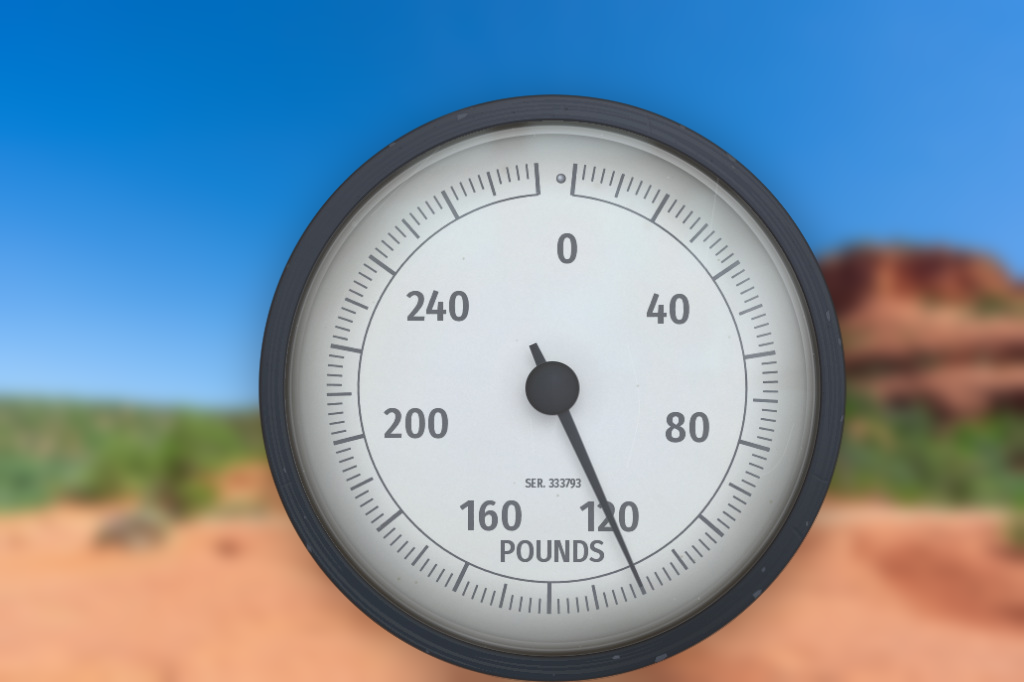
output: 120 lb
